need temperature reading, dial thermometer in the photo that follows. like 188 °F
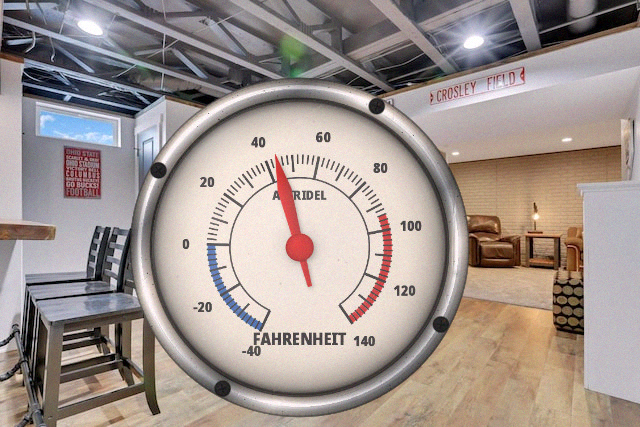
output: 44 °F
